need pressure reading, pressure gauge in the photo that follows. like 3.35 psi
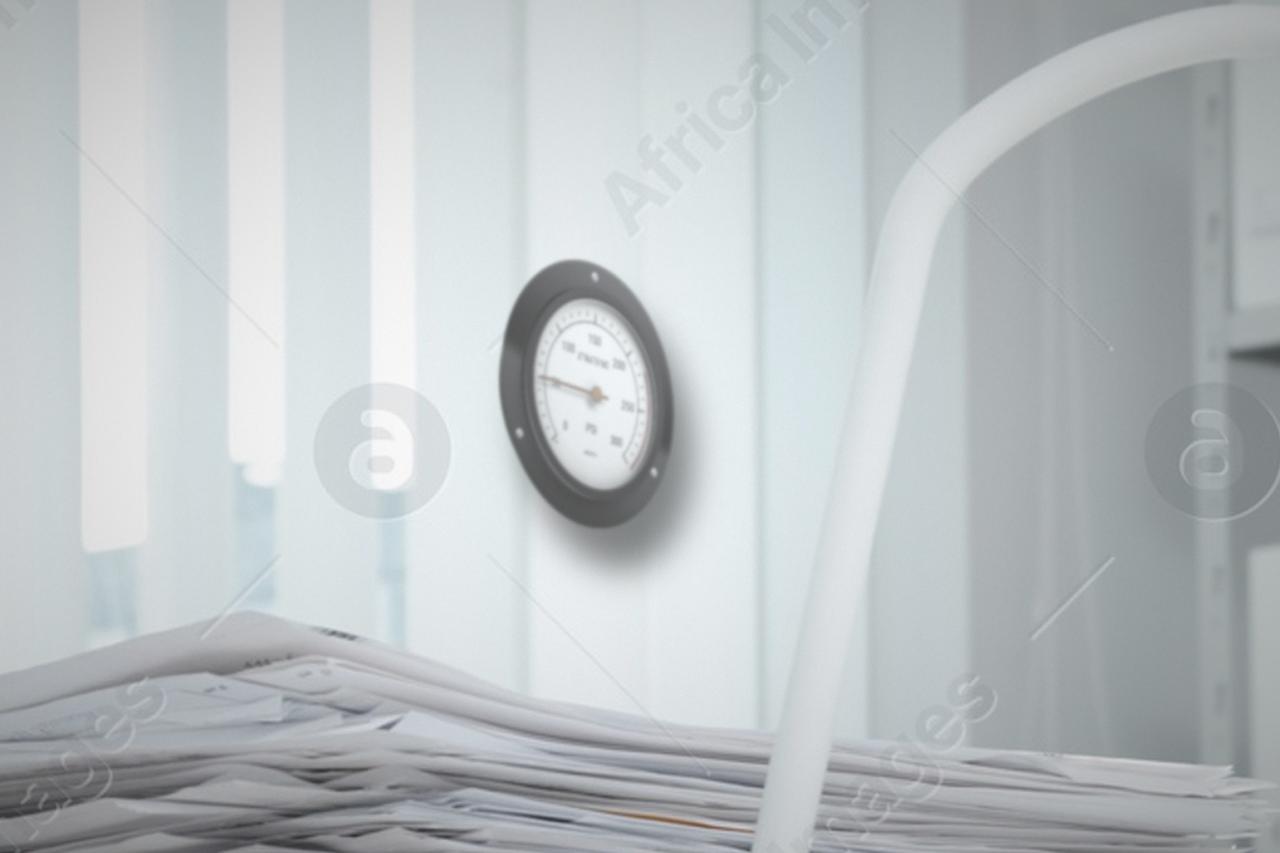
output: 50 psi
